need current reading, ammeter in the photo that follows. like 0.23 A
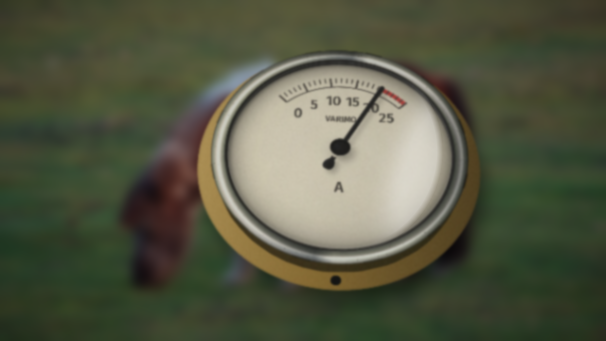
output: 20 A
